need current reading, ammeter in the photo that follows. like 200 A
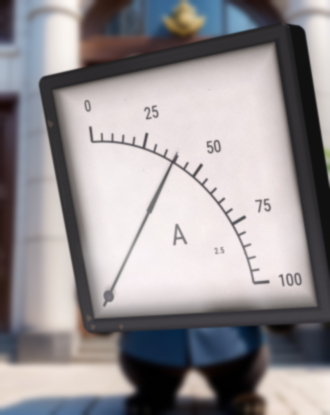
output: 40 A
